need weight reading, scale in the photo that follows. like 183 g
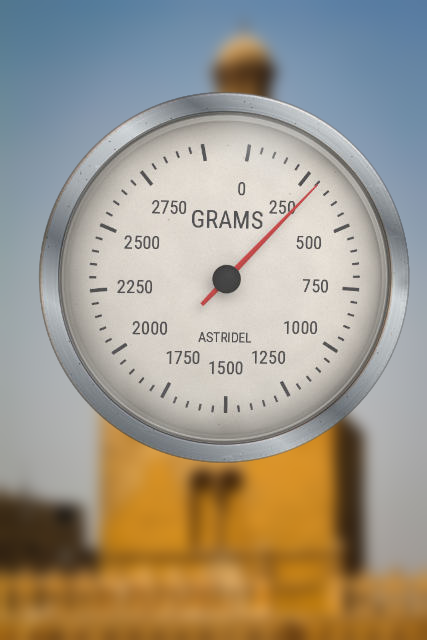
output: 300 g
